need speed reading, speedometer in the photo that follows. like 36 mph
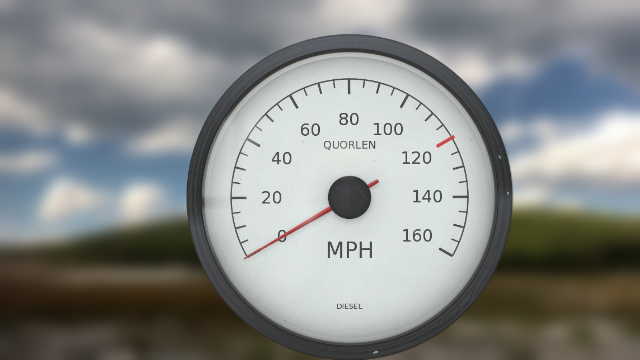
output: 0 mph
